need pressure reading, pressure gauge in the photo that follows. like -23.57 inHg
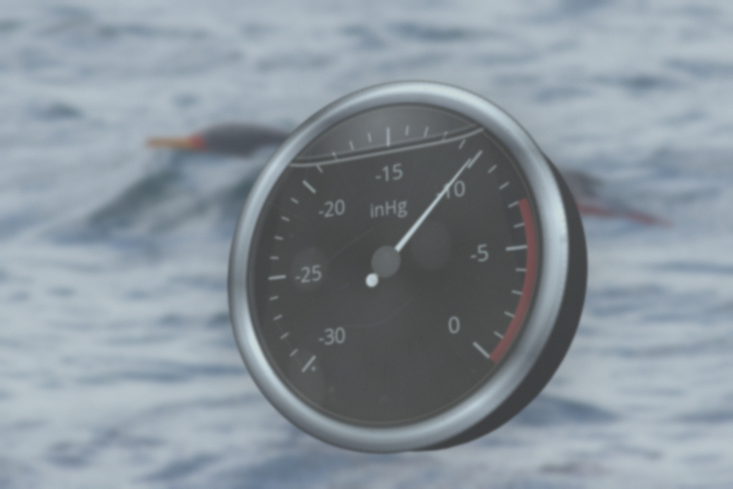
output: -10 inHg
